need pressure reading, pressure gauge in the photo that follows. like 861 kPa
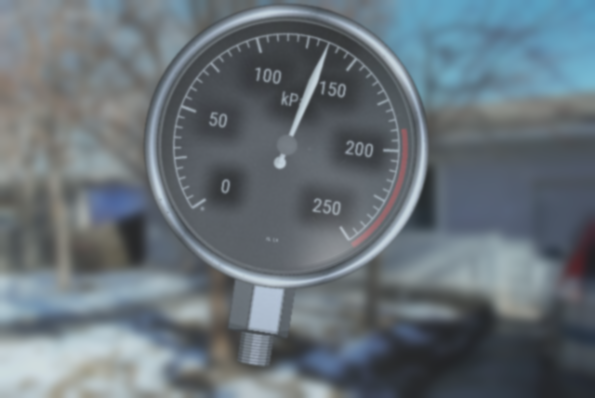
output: 135 kPa
